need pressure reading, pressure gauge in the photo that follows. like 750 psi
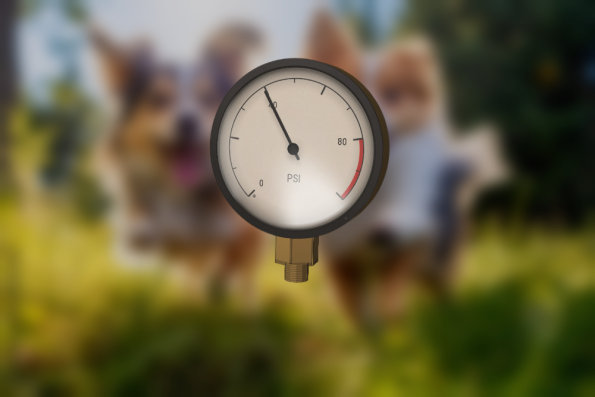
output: 40 psi
